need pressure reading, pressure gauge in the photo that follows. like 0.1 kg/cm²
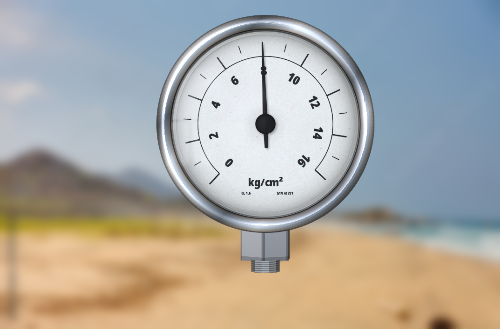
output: 8 kg/cm²
